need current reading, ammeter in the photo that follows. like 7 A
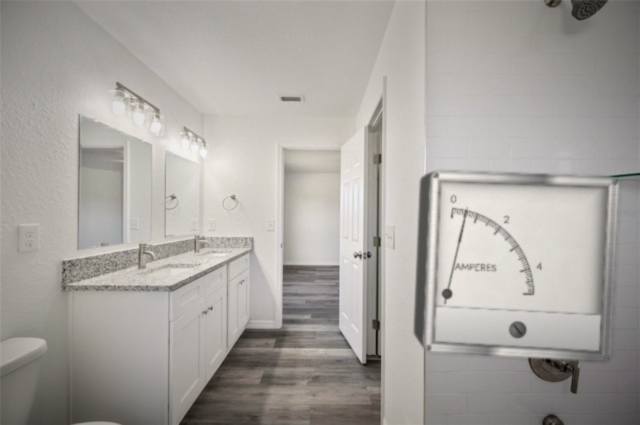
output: 0.5 A
